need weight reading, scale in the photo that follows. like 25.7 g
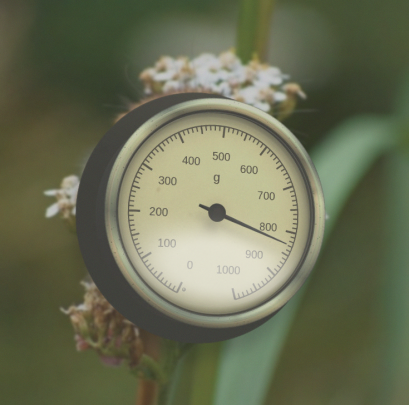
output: 830 g
